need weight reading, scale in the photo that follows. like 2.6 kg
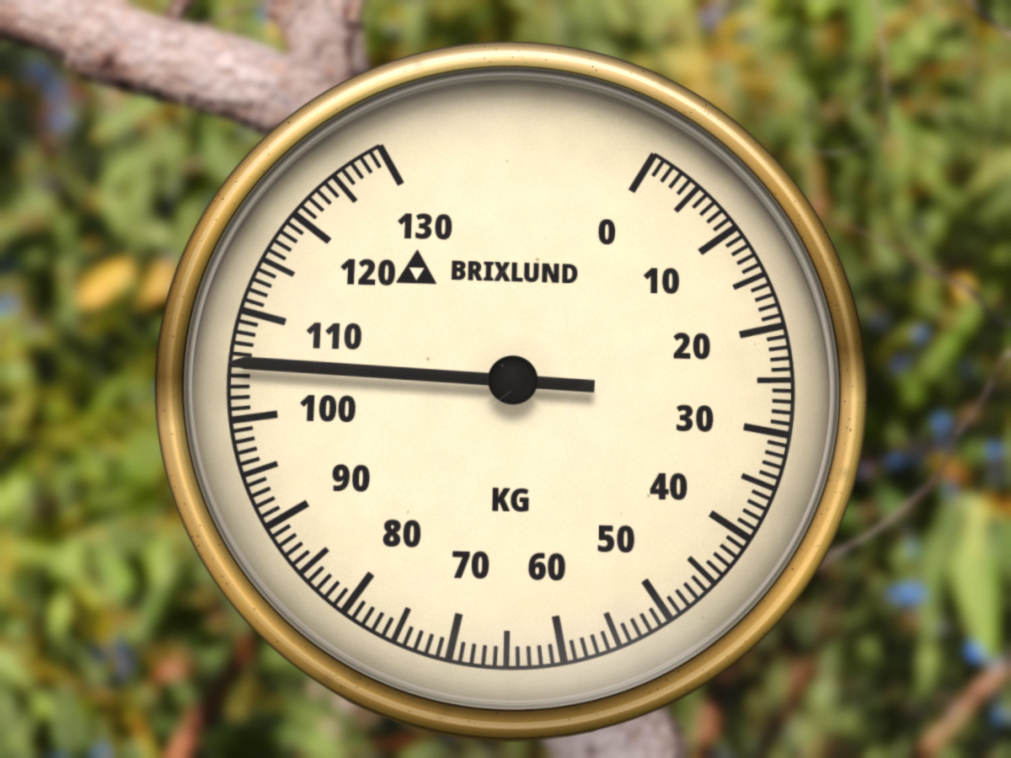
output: 105 kg
